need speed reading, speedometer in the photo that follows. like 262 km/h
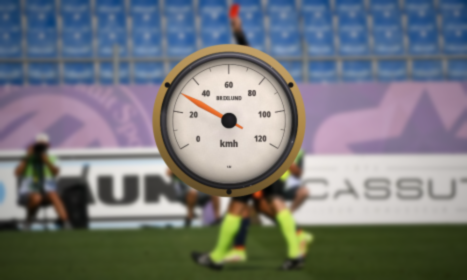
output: 30 km/h
